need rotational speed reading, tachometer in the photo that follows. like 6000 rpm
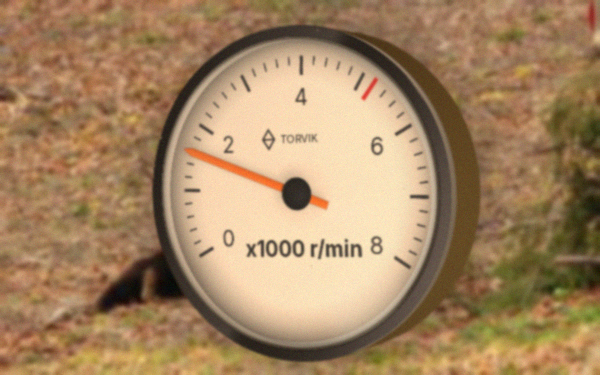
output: 1600 rpm
